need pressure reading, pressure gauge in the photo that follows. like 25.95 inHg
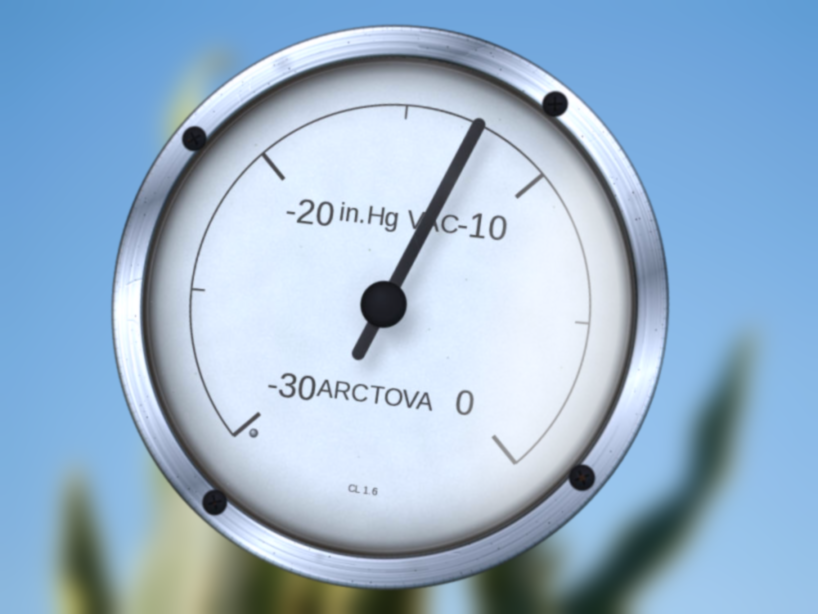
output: -12.5 inHg
